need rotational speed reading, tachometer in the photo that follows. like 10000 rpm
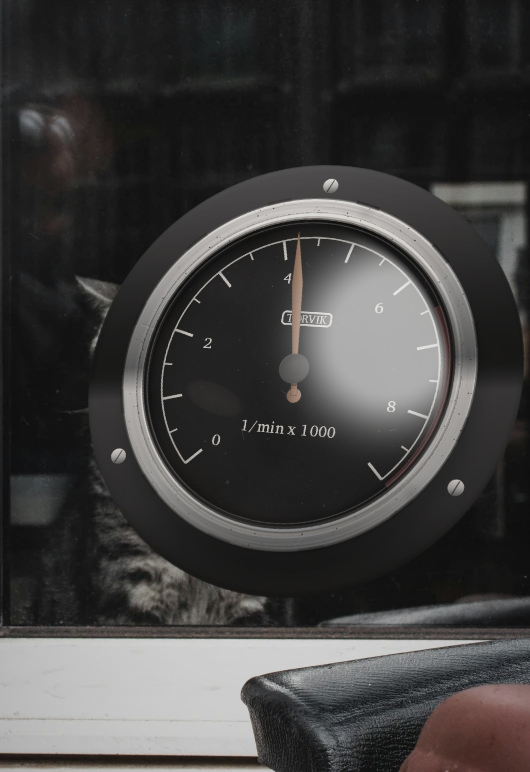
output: 4250 rpm
